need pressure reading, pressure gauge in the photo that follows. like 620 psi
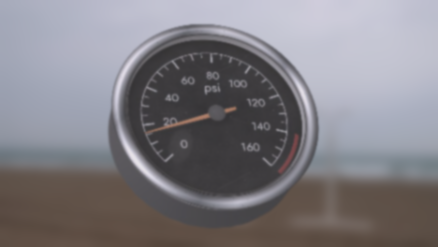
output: 15 psi
